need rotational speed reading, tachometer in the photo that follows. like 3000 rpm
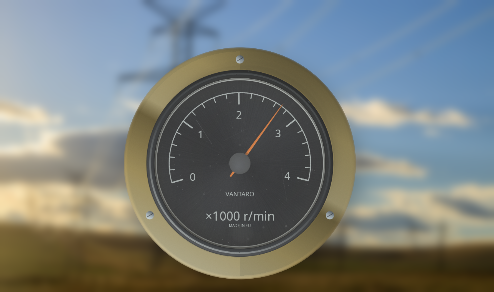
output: 2700 rpm
